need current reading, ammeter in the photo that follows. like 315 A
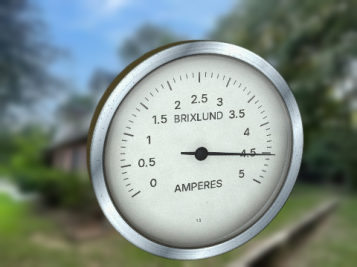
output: 4.5 A
